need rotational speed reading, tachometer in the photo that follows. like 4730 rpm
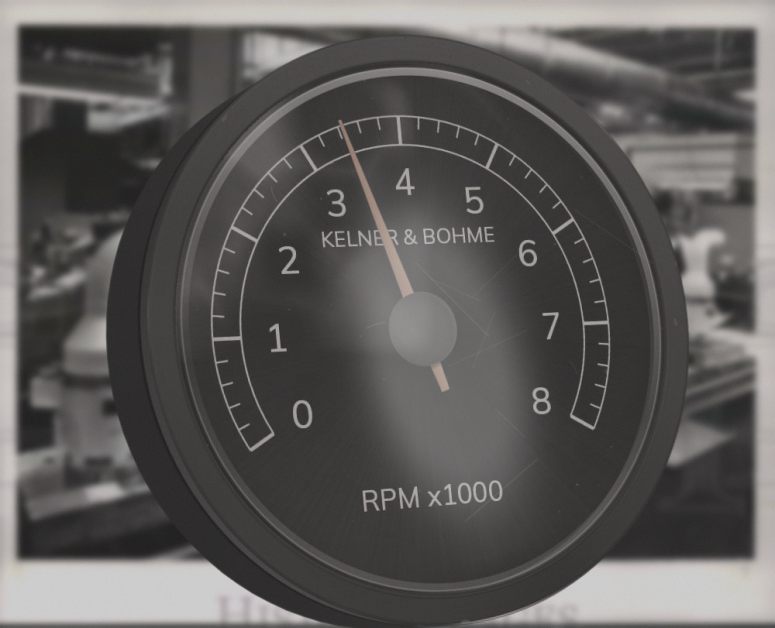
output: 3400 rpm
